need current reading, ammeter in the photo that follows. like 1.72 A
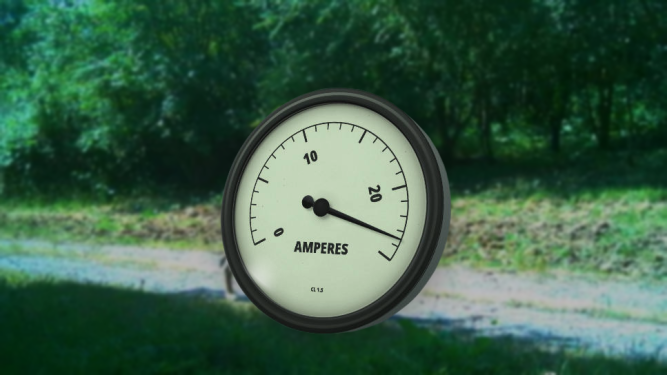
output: 23.5 A
